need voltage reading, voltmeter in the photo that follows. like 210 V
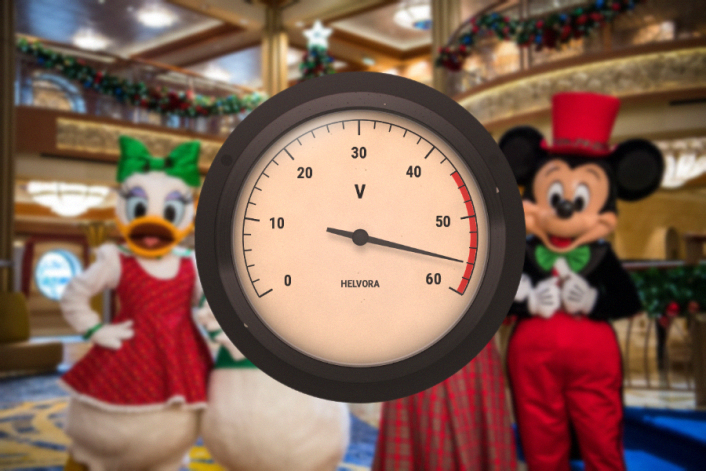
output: 56 V
